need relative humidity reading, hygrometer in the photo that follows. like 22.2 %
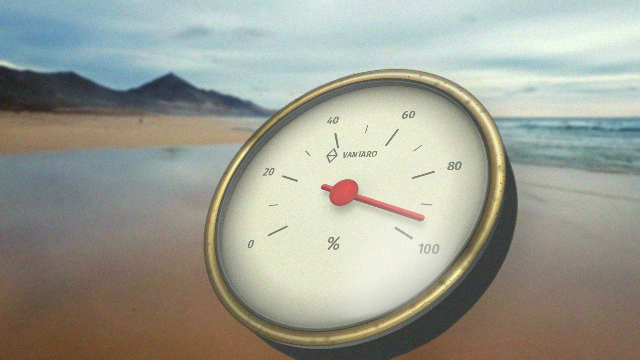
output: 95 %
